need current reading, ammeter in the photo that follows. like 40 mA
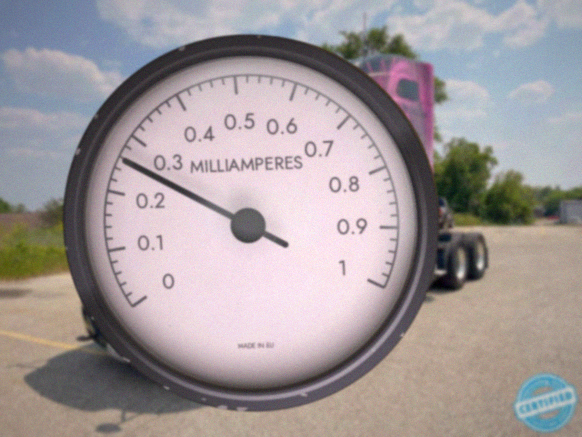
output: 0.26 mA
